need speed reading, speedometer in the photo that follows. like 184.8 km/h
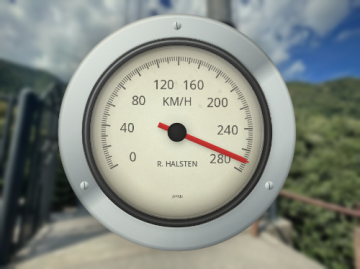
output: 270 km/h
